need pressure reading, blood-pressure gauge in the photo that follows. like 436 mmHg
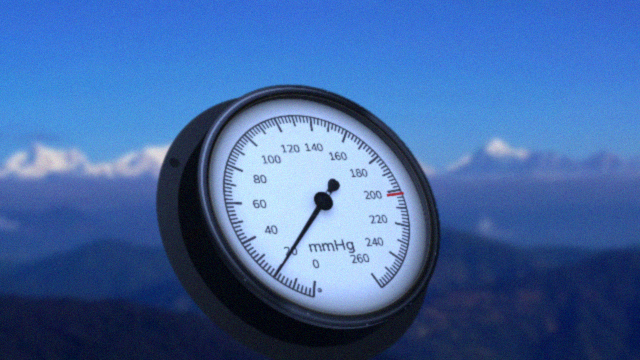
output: 20 mmHg
